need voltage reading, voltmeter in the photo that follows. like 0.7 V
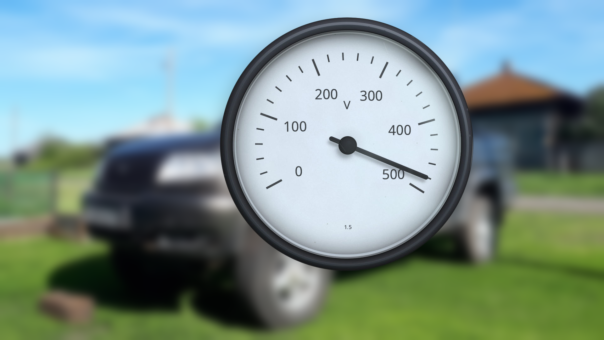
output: 480 V
